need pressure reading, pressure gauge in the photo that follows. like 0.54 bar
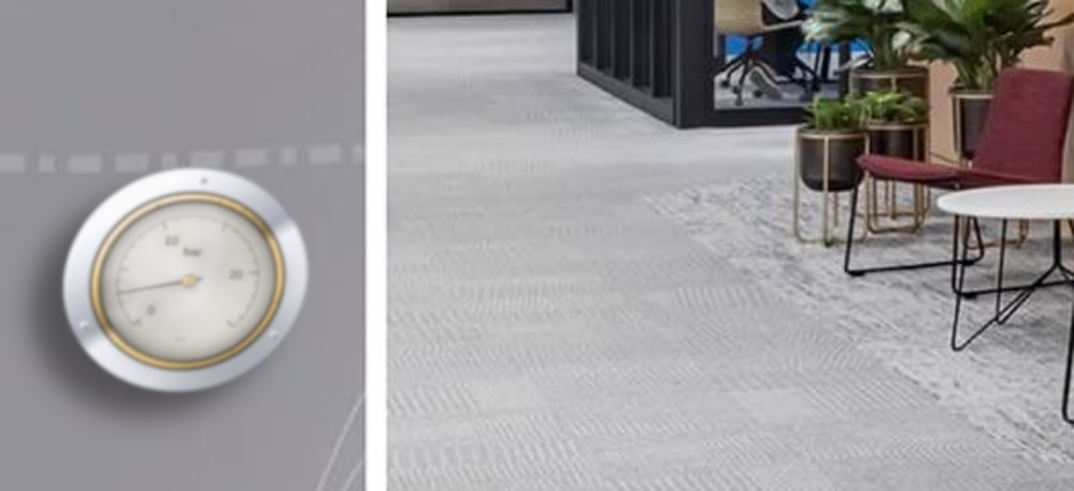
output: 3 bar
